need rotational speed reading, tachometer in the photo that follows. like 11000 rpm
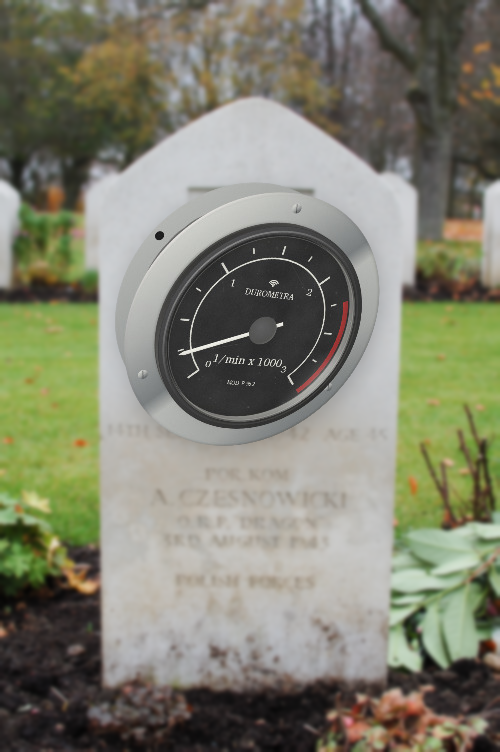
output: 250 rpm
